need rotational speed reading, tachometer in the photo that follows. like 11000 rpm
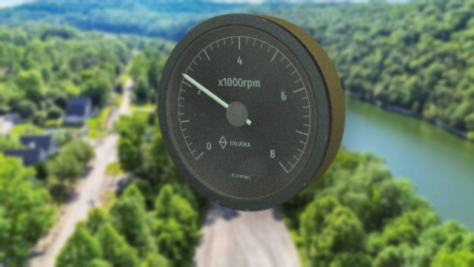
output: 2200 rpm
